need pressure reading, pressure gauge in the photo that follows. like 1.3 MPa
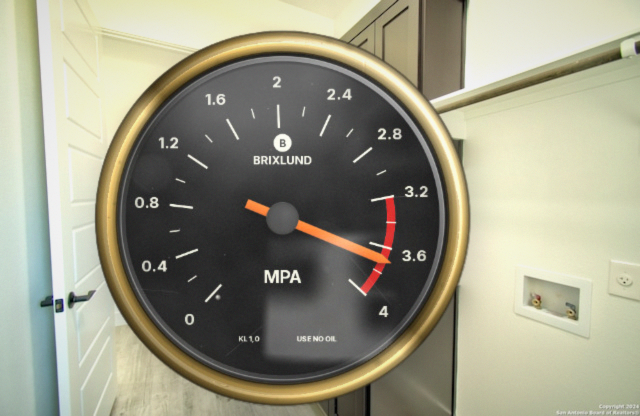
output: 3.7 MPa
